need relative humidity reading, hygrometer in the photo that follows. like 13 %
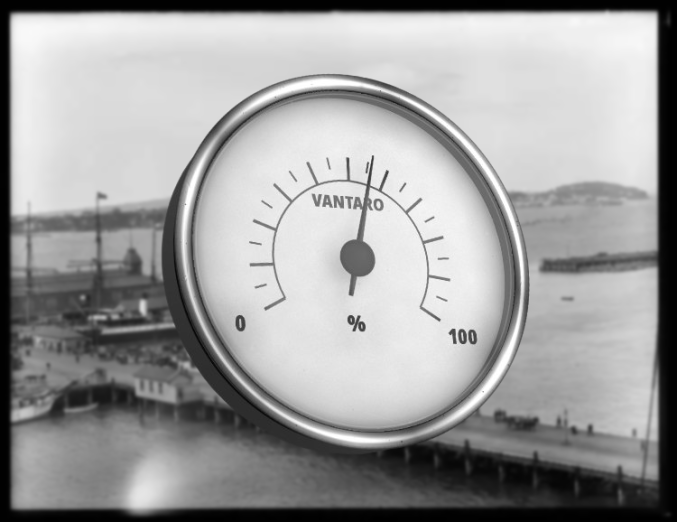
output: 55 %
